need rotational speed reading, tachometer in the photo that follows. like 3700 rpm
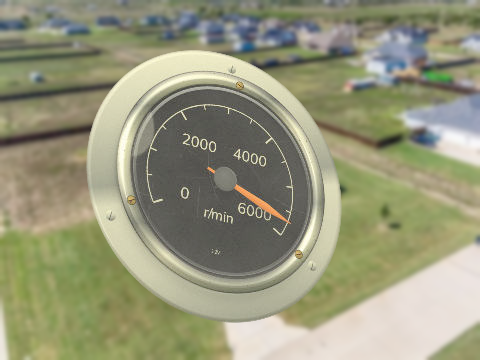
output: 5750 rpm
